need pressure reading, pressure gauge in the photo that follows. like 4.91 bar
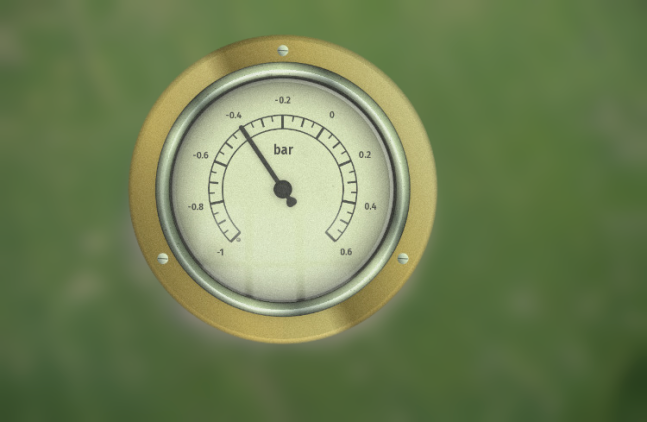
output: -0.4 bar
